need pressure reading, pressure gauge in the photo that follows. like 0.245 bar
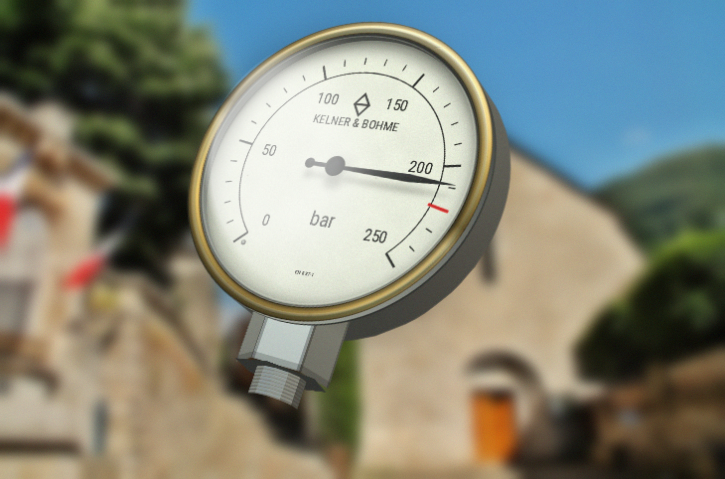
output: 210 bar
